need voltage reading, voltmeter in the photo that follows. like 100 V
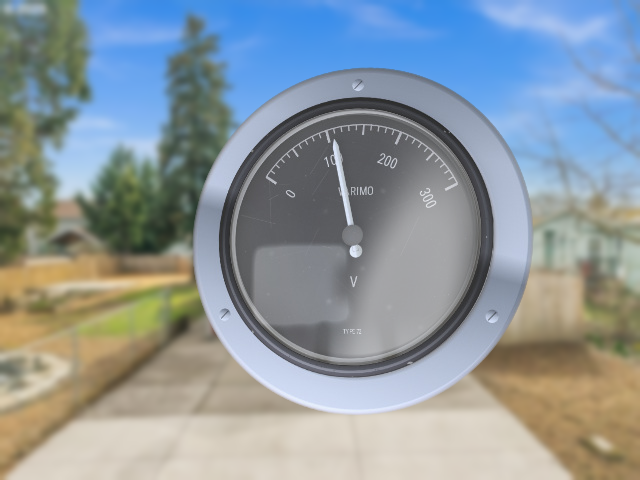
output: 110 V
